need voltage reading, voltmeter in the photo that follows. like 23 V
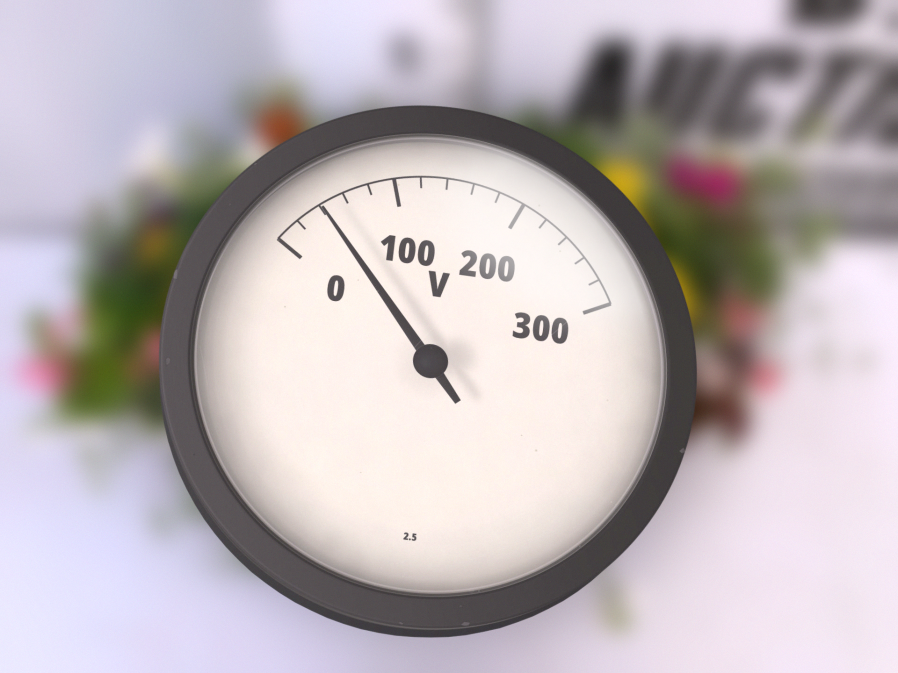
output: 40 V
